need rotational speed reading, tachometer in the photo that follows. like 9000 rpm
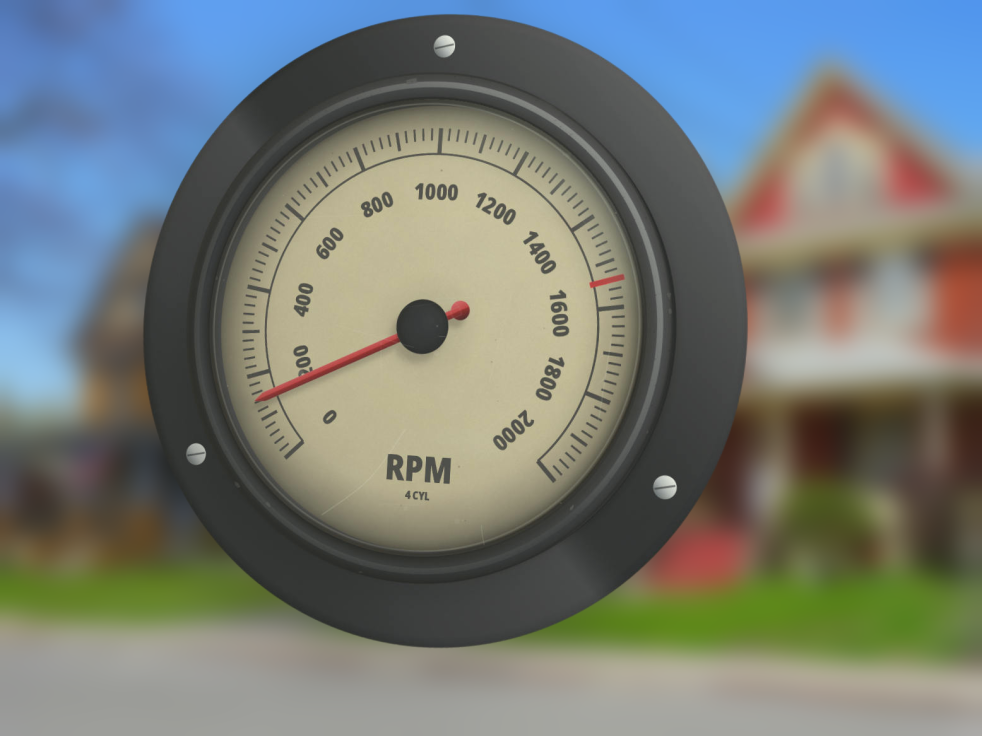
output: 140 rpm
